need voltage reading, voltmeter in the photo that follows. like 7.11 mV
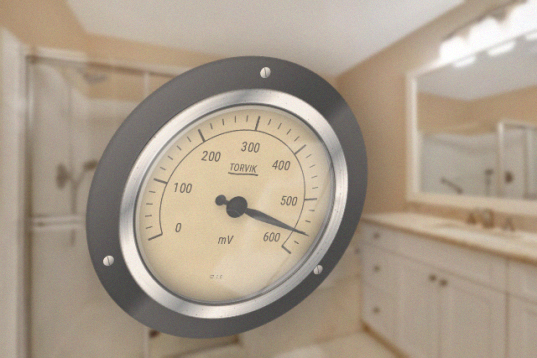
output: 560 mV
